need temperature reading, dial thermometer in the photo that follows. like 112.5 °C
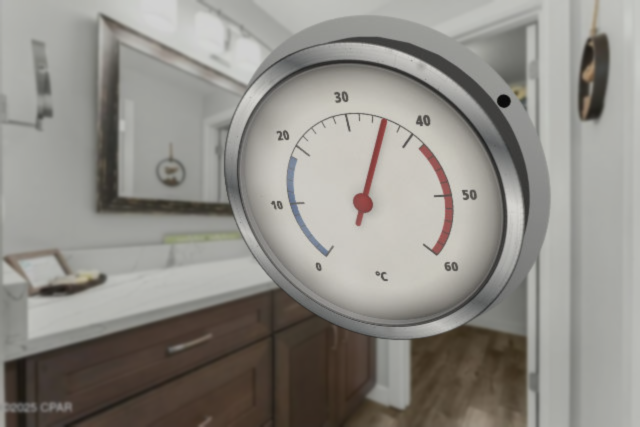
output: 36 °C
